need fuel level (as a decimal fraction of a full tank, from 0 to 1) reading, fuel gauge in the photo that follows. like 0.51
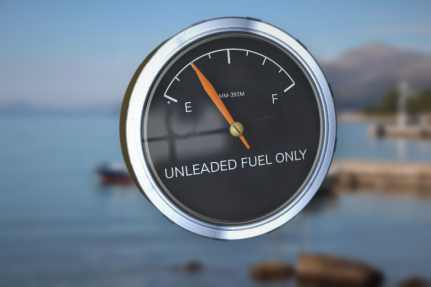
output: 0.25
